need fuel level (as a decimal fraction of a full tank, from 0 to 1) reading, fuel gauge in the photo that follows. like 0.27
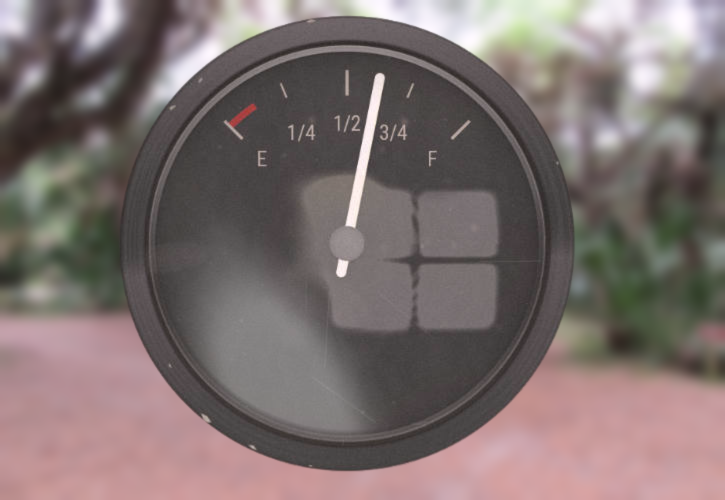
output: 0.625
